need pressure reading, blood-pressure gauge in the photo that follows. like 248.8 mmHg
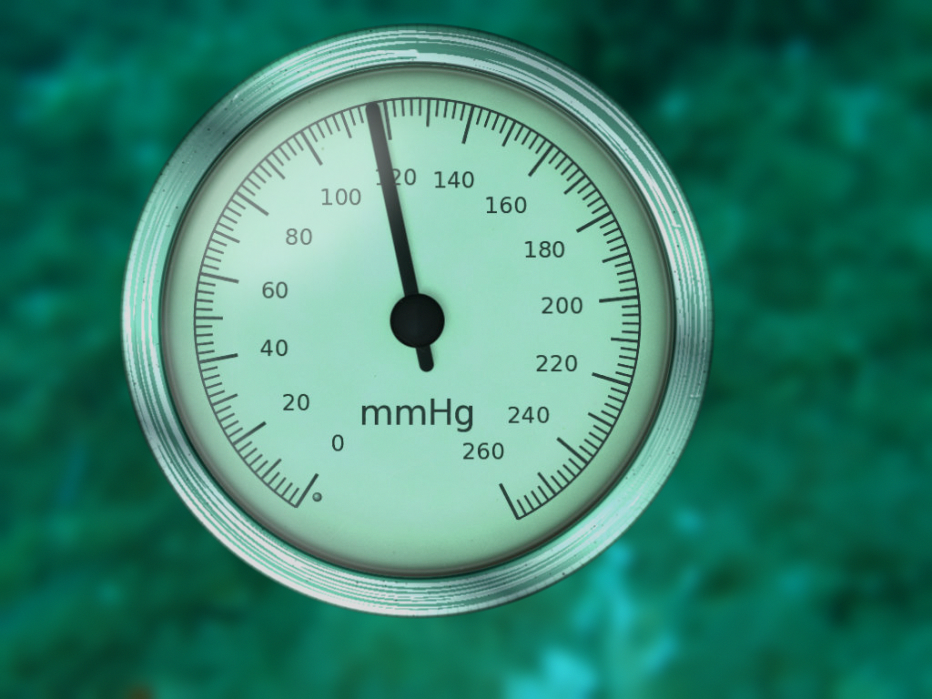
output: 117 mmHg
